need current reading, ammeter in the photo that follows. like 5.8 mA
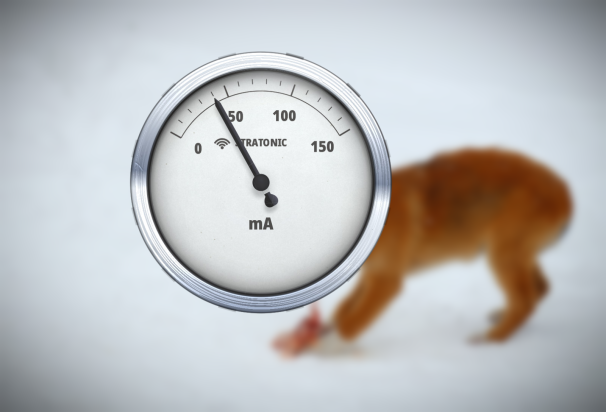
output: 40 mA
